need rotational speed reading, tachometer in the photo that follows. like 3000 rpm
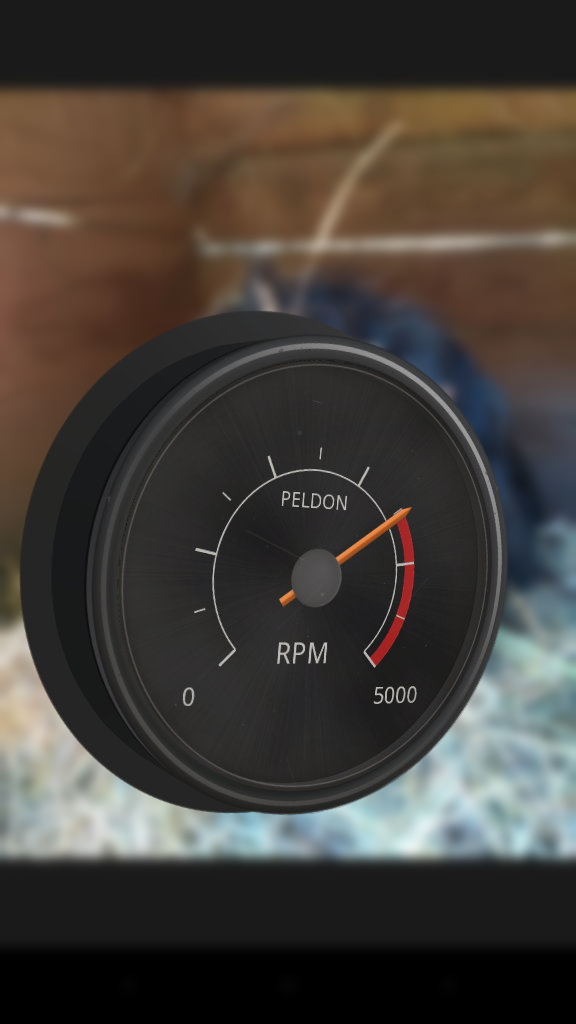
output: 3500 rpm
